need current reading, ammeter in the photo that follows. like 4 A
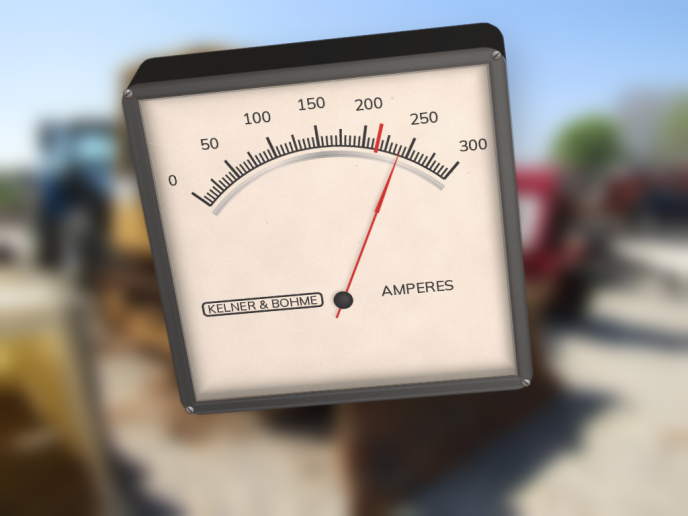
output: 240 A
